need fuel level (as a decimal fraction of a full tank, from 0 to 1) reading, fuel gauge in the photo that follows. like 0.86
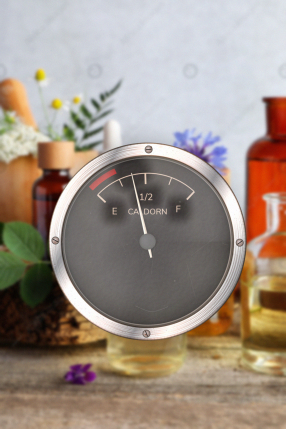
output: 0.375
